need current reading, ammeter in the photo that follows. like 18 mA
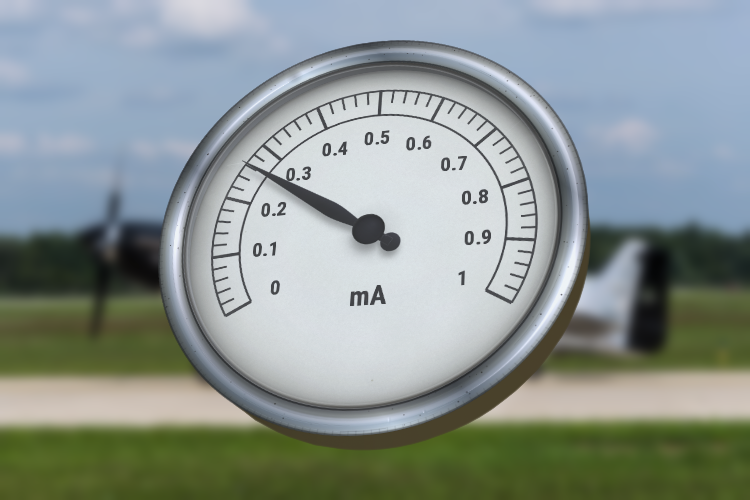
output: 0.26 mA
